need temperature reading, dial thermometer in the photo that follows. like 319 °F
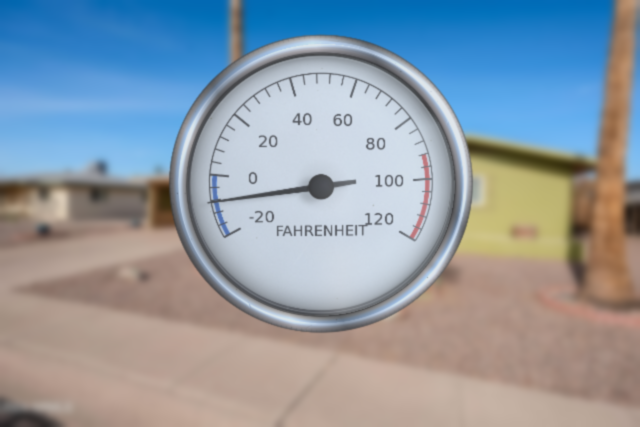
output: -8 °F
